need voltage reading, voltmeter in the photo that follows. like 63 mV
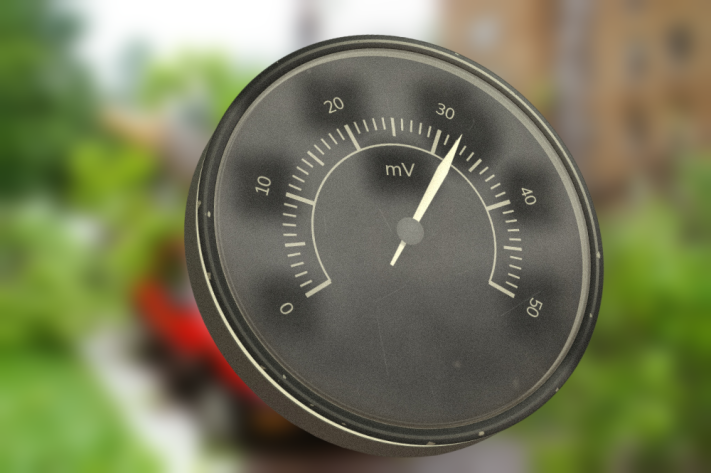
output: 32 mV
